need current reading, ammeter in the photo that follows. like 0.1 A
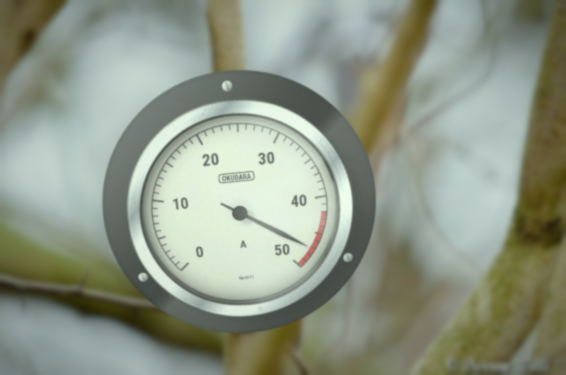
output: 47 A
